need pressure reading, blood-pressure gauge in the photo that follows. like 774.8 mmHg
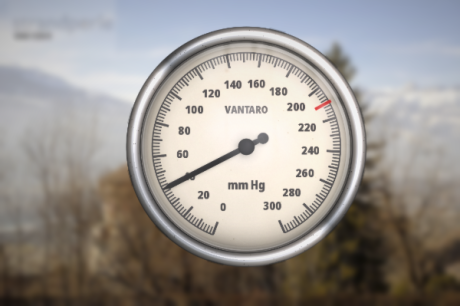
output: 40 mmHg
